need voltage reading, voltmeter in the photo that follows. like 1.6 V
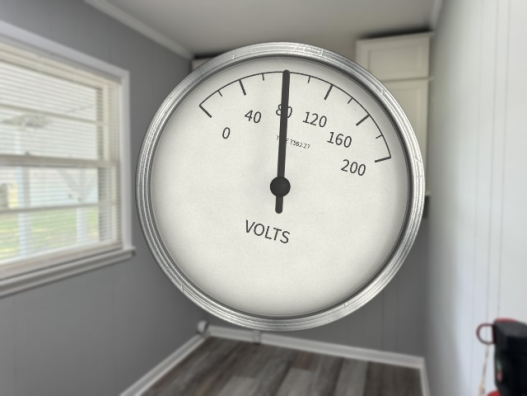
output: 80 V
